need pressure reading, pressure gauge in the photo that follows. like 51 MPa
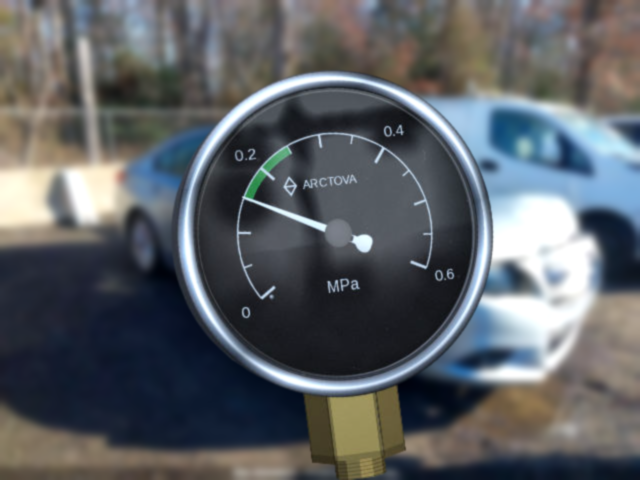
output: 0.15 MPa
